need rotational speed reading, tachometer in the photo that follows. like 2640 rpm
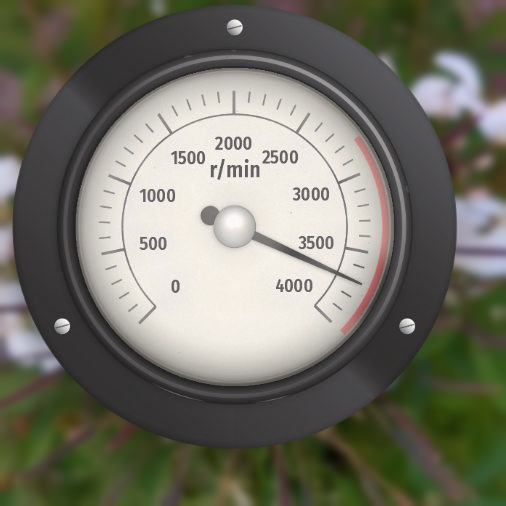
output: 3700 rpm
